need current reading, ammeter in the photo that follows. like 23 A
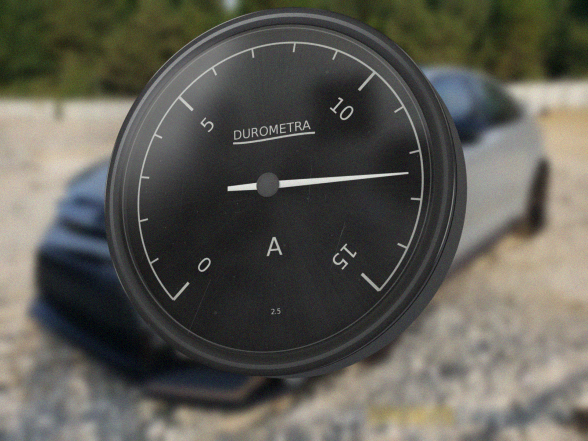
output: 12.5 A
